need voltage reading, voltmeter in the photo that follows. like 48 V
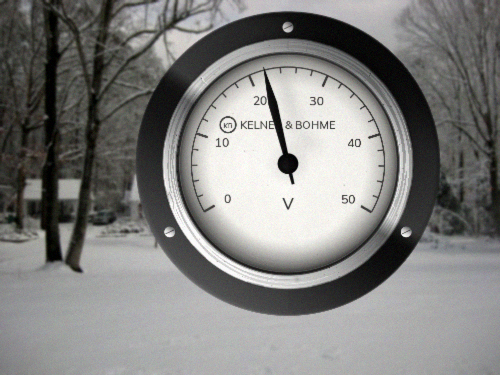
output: 22 V
